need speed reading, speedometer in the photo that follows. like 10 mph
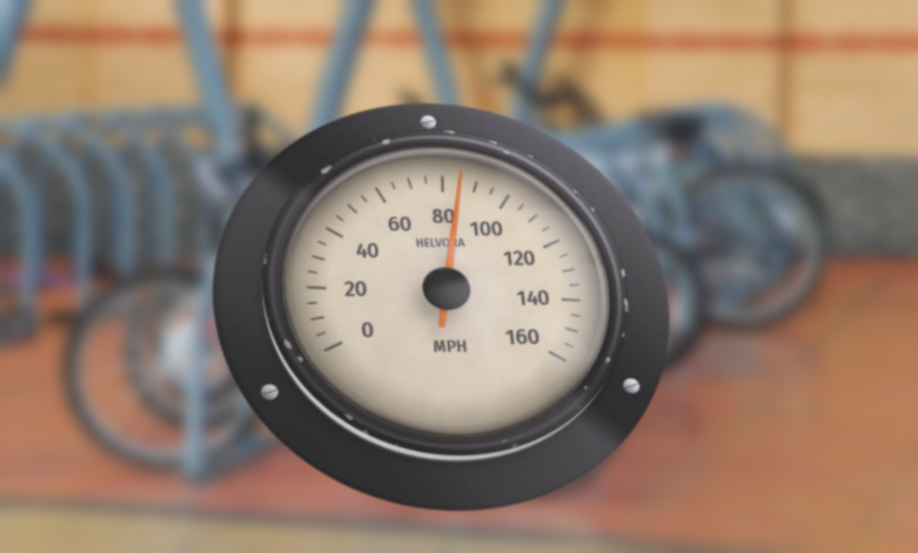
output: 85 mph
